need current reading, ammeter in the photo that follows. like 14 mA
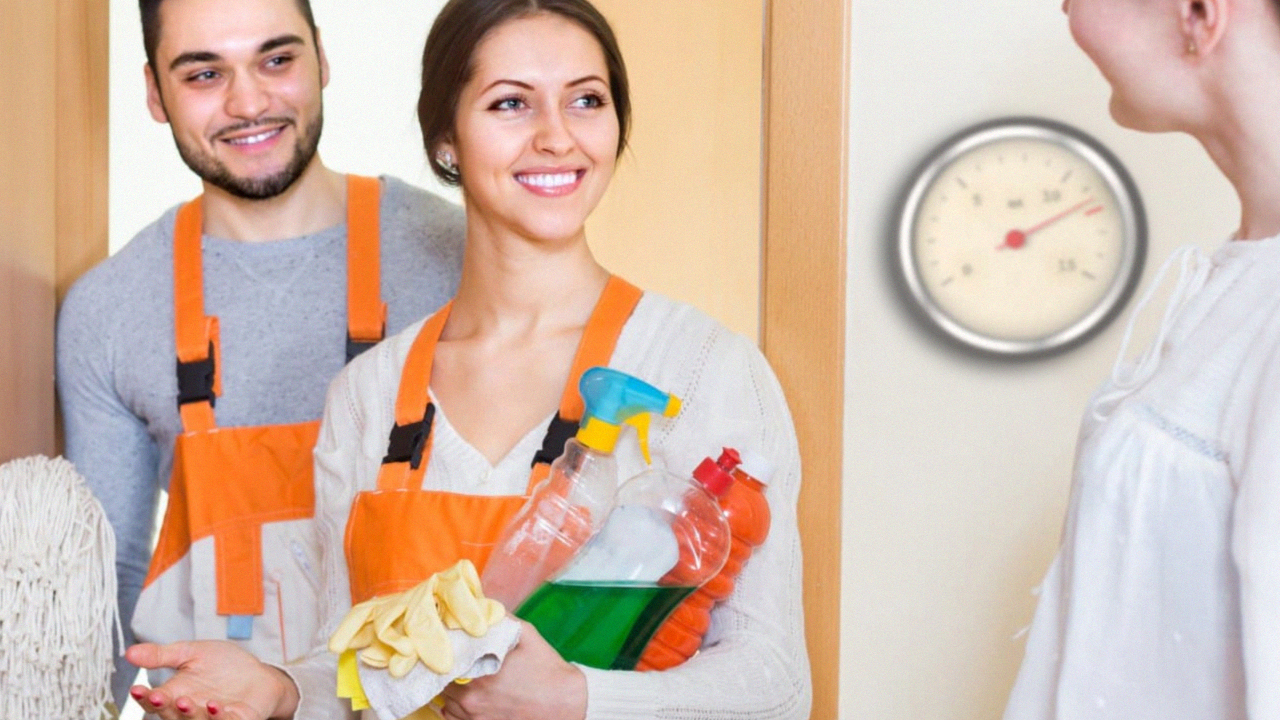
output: 11.5 mA
